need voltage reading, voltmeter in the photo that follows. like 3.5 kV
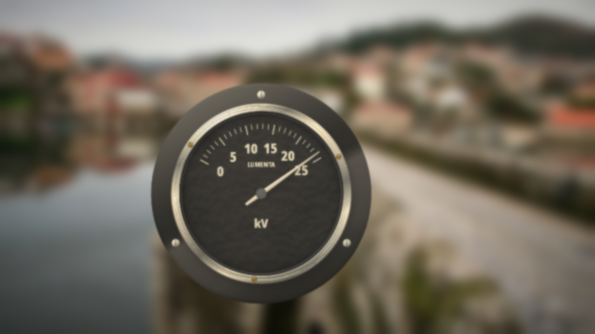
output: 24 kV
